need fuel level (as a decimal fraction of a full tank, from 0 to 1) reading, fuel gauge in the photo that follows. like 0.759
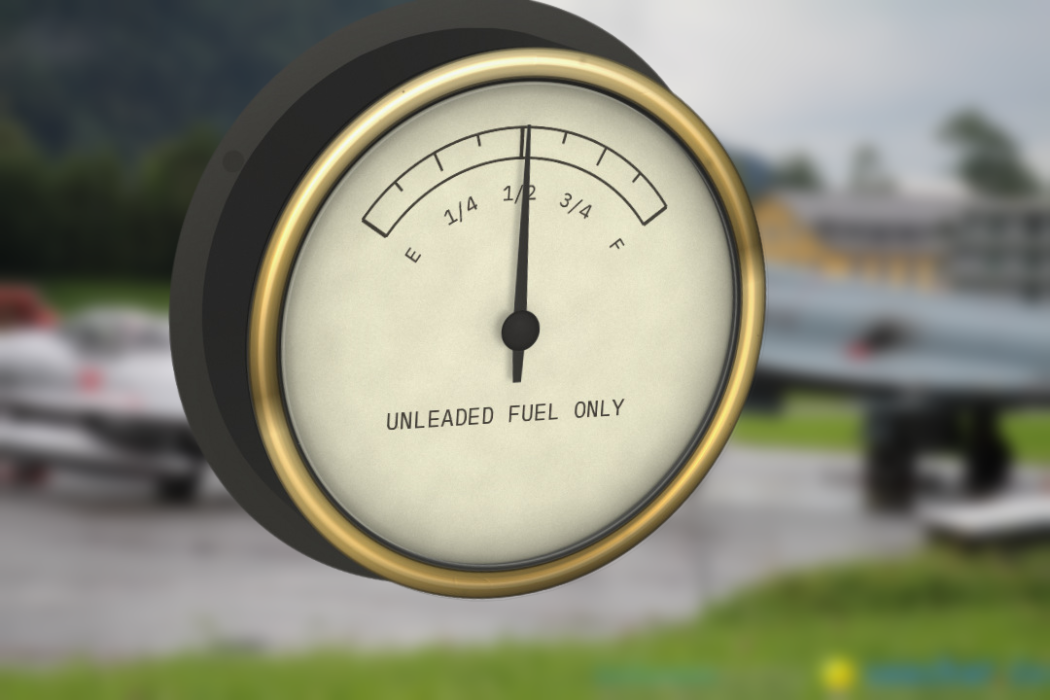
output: 0.5
